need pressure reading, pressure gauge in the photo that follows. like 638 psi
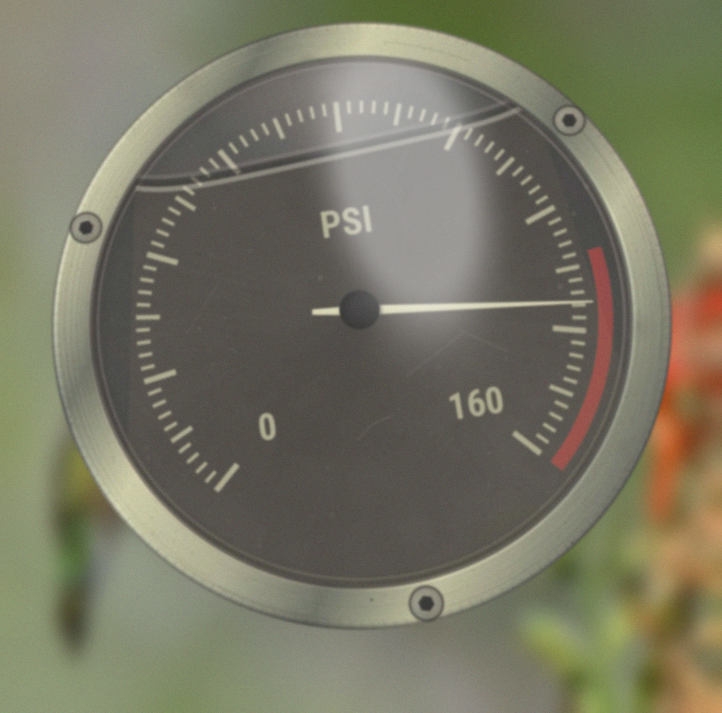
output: 136 psi
